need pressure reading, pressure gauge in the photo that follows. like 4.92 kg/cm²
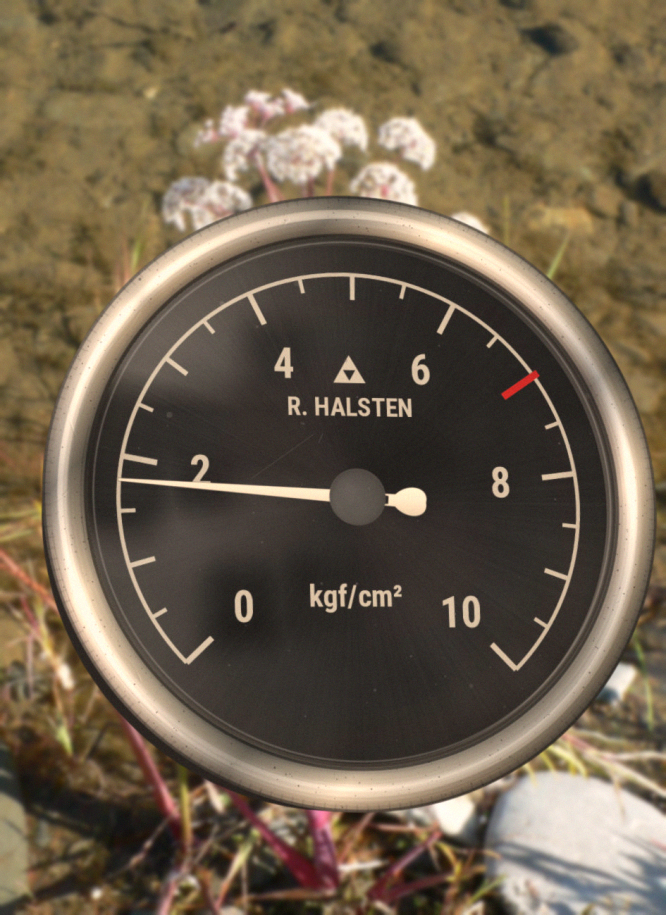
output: 1.75 kg/cm²
